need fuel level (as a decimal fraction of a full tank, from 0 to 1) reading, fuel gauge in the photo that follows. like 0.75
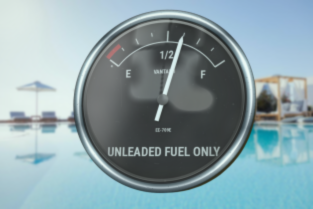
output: 0.625
